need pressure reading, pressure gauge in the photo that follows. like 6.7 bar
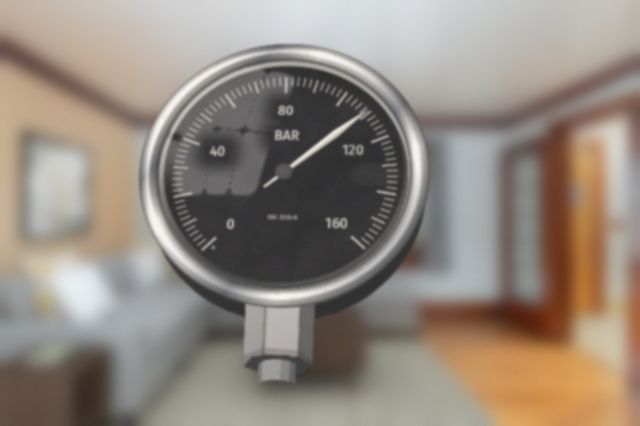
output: 110 bar
